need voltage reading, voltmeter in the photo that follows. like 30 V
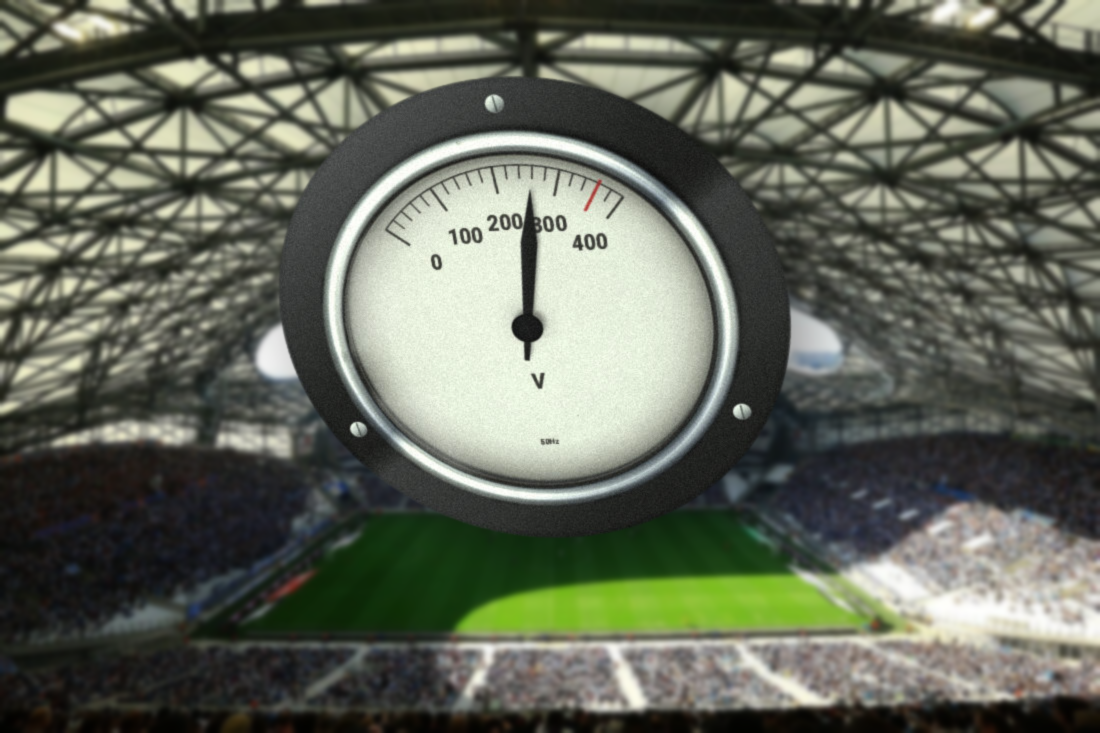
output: 260 V
